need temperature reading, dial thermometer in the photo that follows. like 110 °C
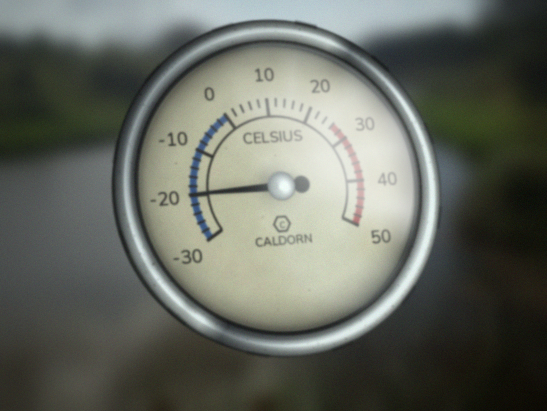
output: -20 °C
